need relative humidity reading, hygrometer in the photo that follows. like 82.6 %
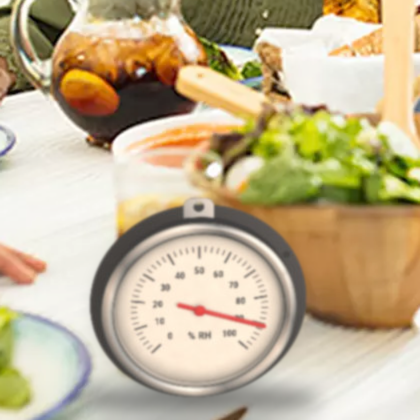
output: 90 %
